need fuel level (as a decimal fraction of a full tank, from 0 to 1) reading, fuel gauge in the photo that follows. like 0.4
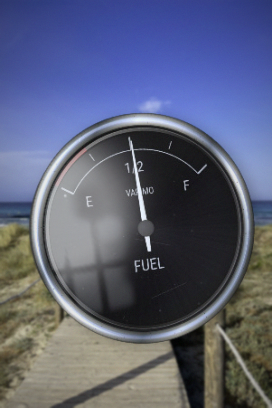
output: 0.5
